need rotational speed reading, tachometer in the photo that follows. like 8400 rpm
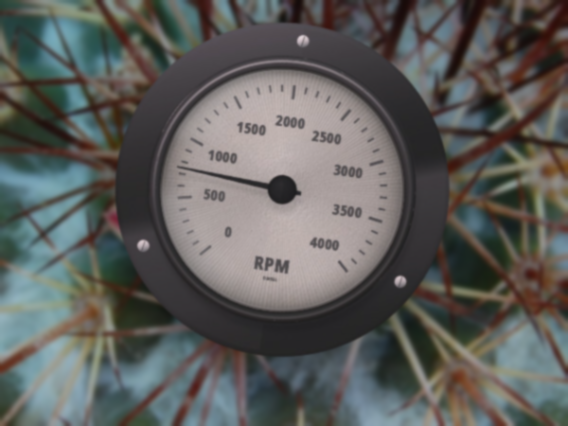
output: 750 rpm
